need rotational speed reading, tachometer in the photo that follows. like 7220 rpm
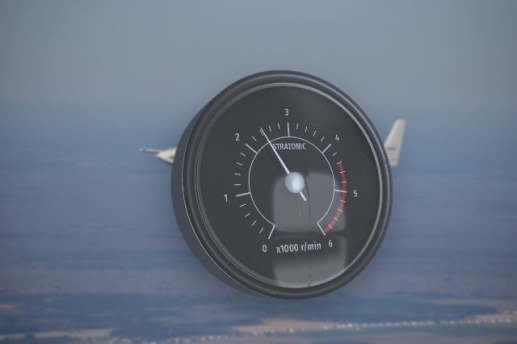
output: 2400 rpm
